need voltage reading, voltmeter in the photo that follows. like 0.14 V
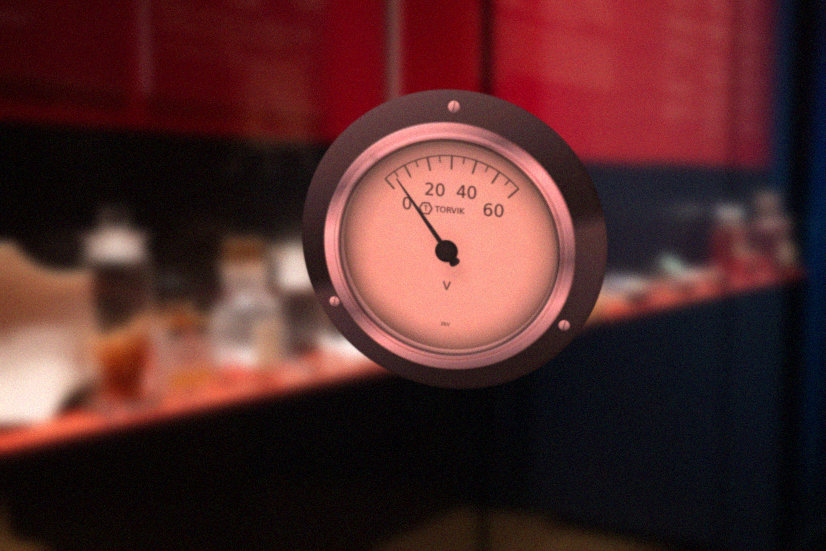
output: 5 V
